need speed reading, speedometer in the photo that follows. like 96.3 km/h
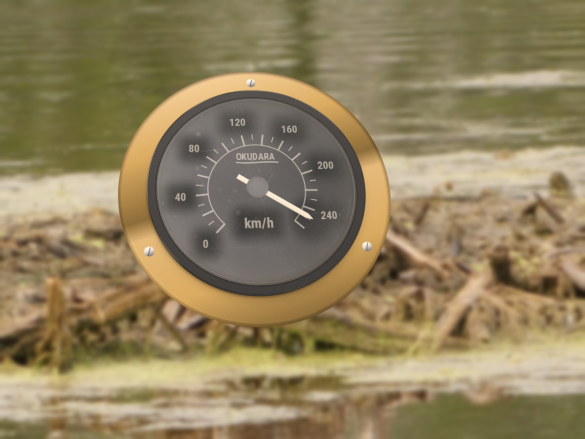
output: 250 km/h
